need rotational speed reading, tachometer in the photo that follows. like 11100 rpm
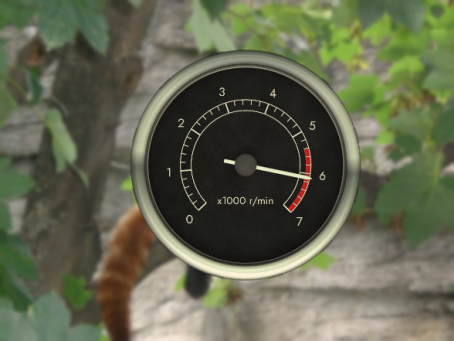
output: 6100 rpm
